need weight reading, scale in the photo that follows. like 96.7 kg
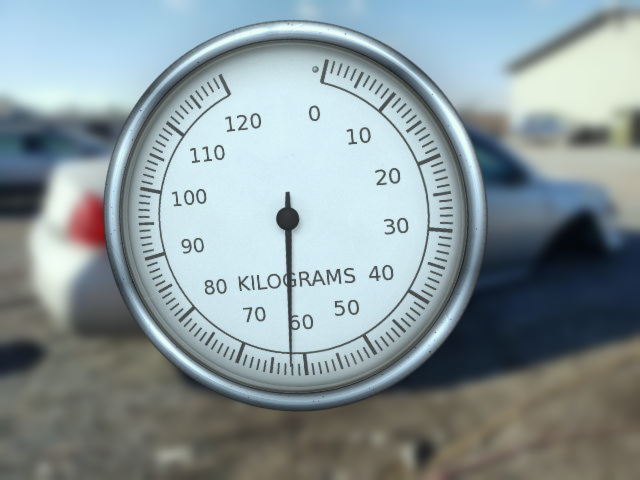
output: 62 kg
